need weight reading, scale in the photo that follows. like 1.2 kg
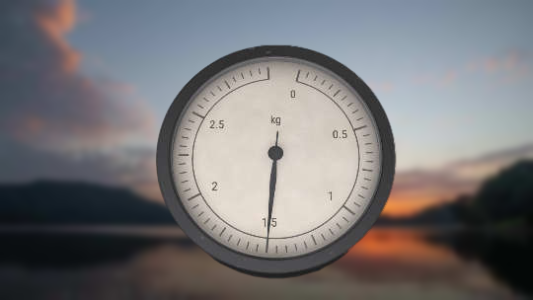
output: 1.5 kg
